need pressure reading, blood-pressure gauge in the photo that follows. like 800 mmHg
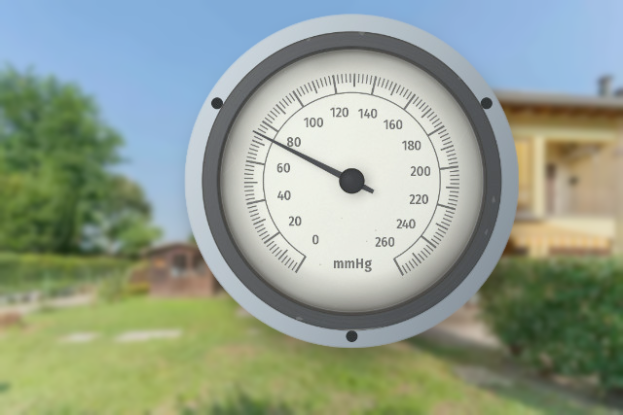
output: 74 mmHg
